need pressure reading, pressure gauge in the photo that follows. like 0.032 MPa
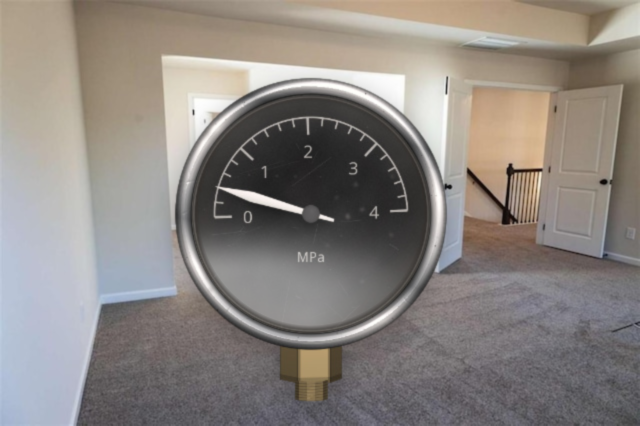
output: 0.4 MPa
